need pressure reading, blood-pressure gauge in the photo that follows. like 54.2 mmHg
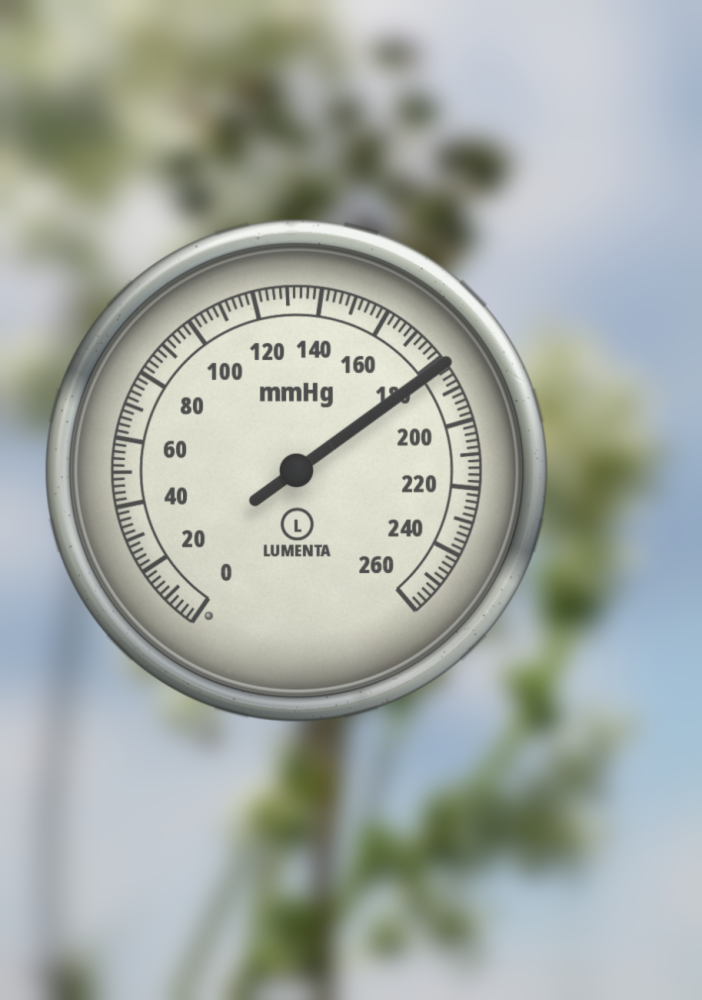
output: 182 mmHg
